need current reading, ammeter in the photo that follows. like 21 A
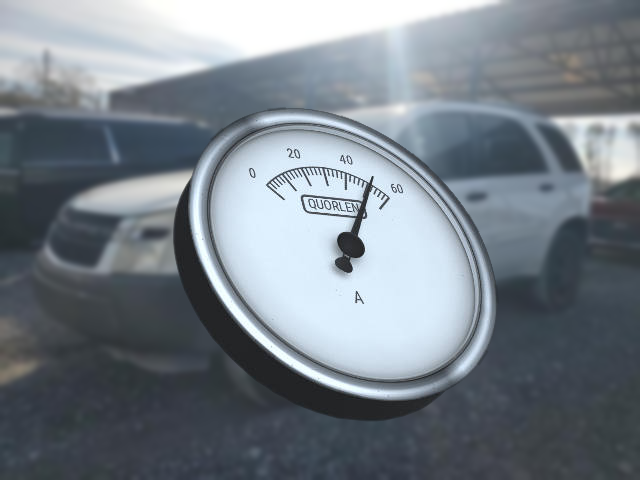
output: 50 A
